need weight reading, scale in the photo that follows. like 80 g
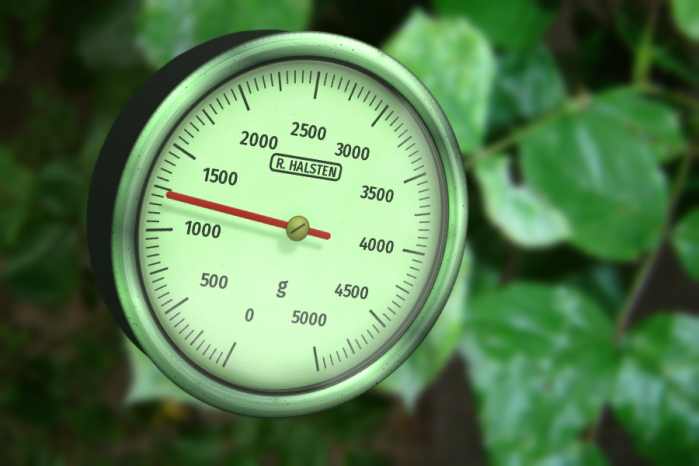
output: 1225 g
